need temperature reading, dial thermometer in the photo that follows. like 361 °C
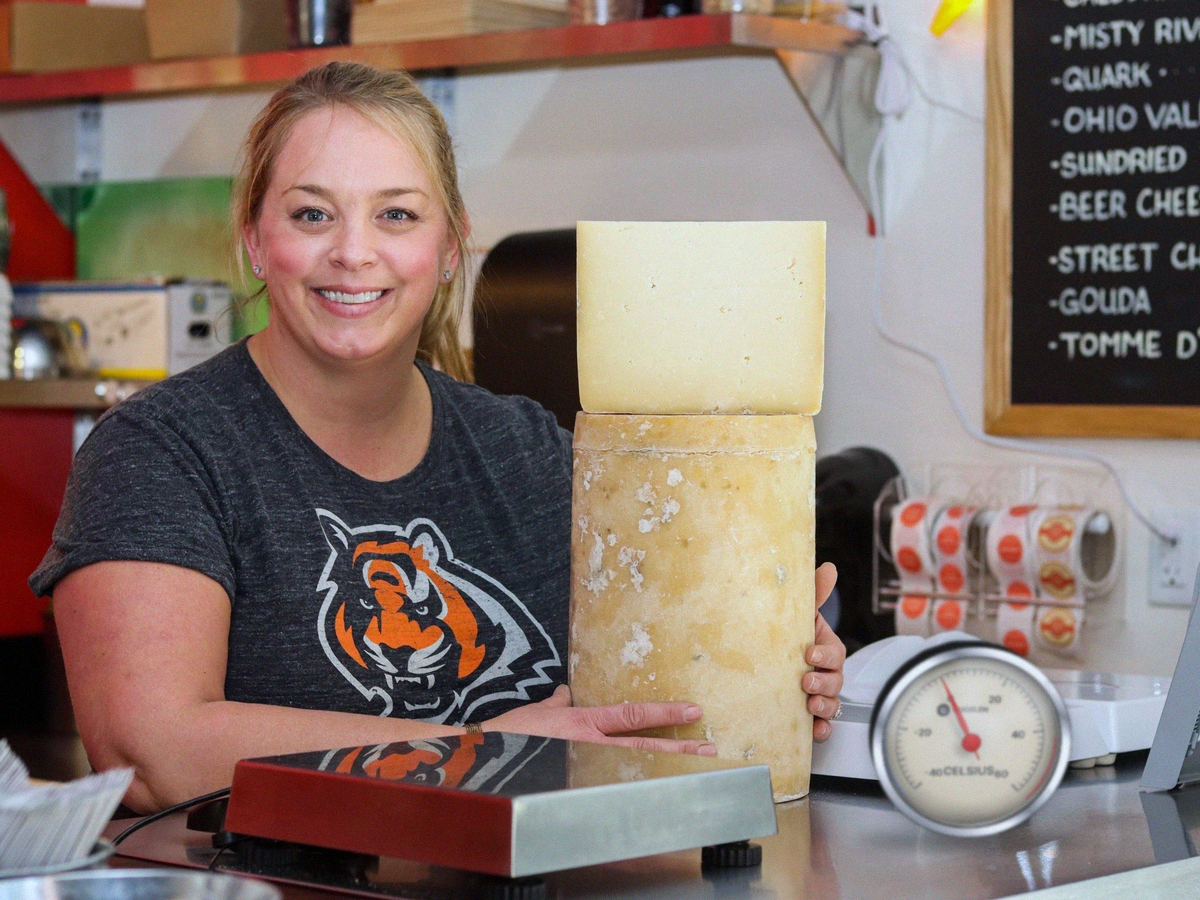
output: 0 °C
